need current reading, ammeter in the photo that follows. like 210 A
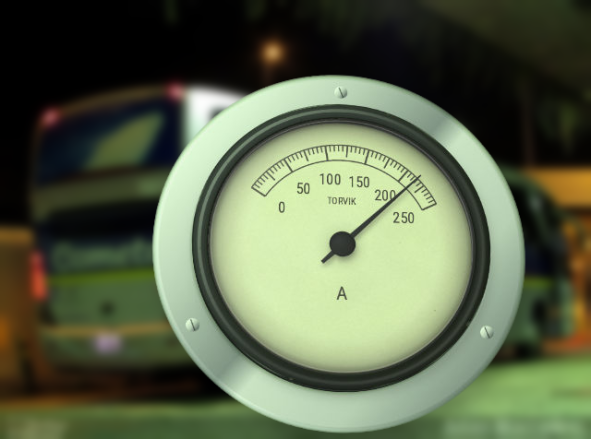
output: 215 A
